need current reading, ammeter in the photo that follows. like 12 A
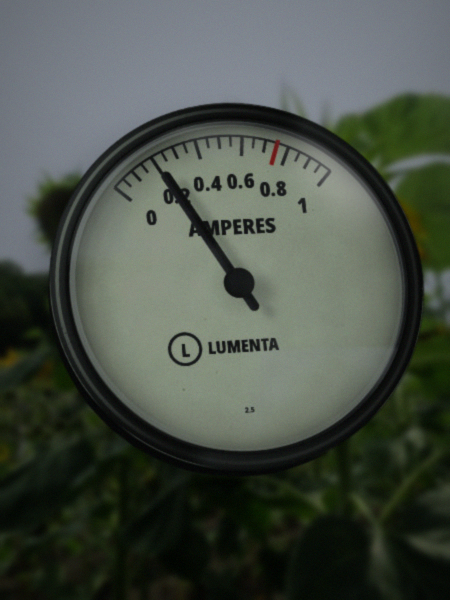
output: 0.2 A
